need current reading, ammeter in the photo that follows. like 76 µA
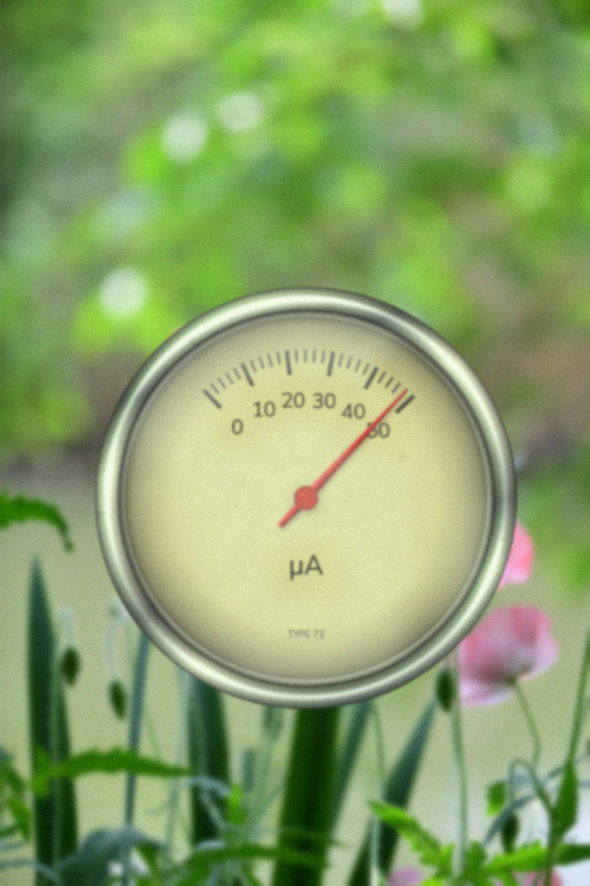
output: 48 µA
